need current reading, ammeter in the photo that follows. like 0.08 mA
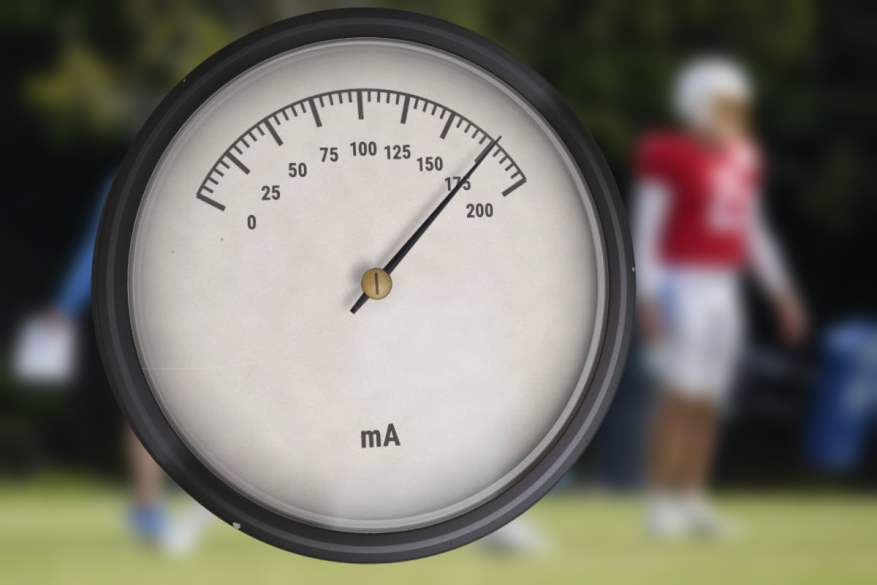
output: 175 mA
